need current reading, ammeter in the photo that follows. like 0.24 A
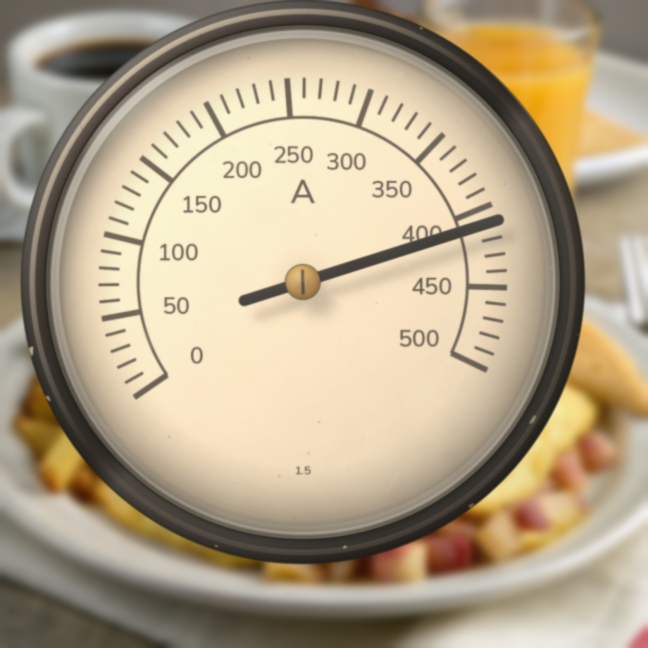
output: 410 A
